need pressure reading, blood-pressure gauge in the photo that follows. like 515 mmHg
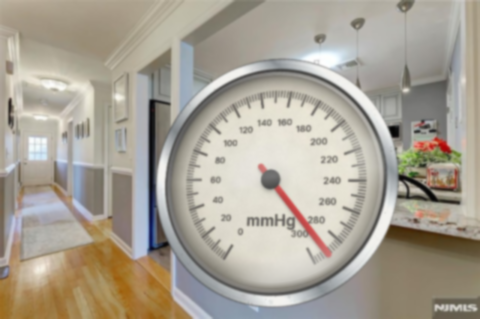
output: 290 mmHg
